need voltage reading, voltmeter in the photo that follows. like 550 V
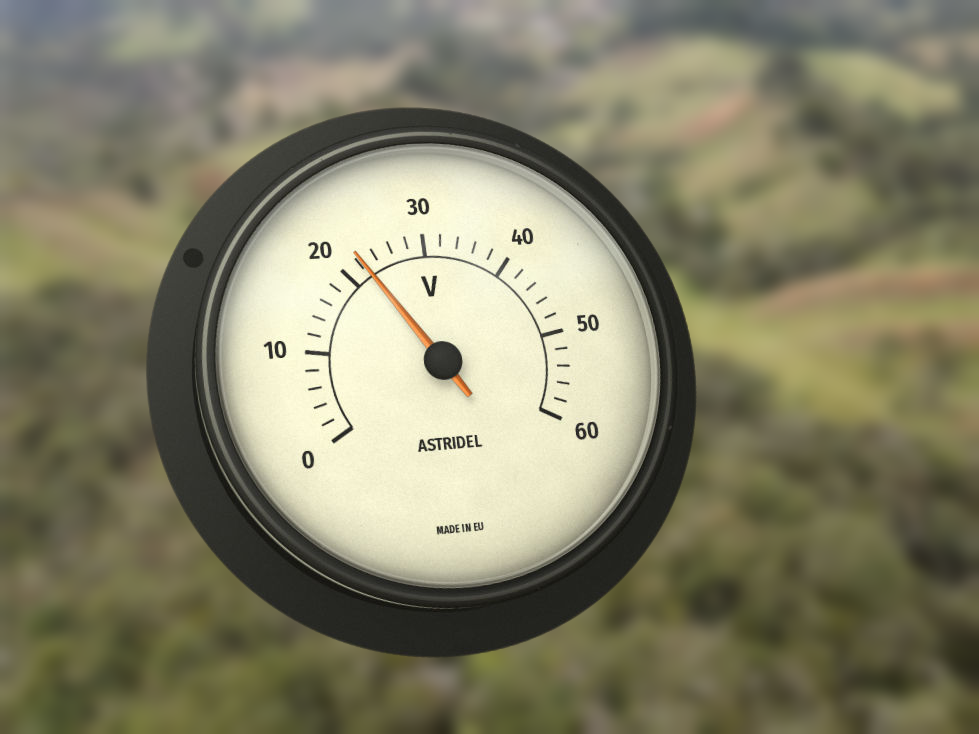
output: 22 V
